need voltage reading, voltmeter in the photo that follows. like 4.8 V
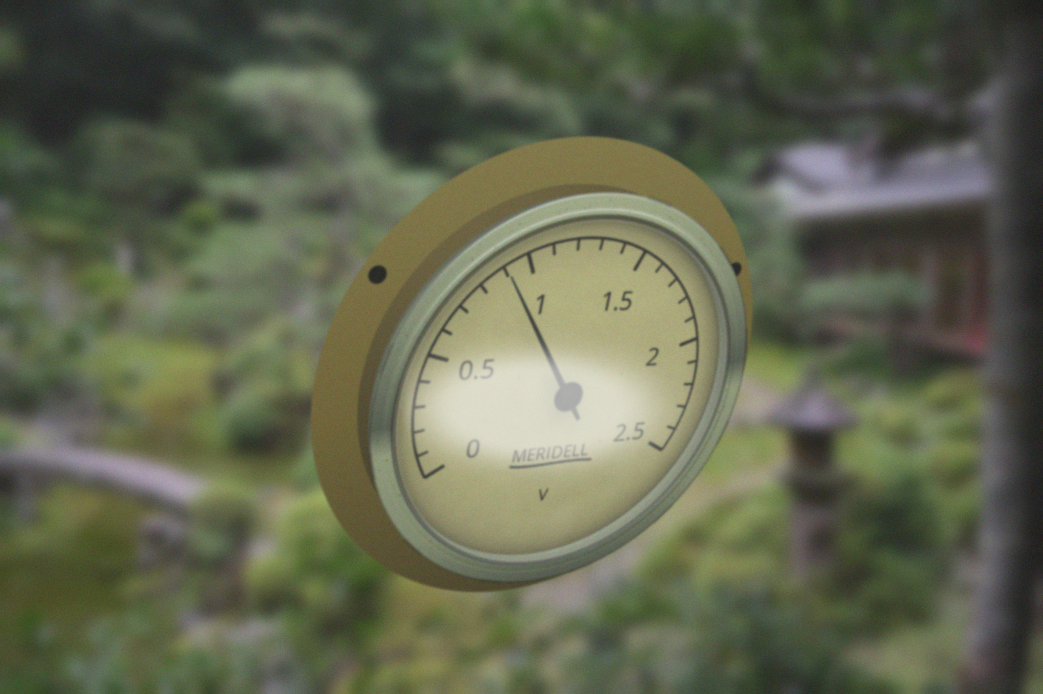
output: 0.9 V
